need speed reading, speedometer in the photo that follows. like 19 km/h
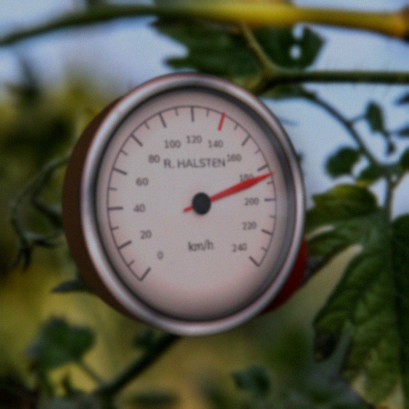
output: 185 km/h
